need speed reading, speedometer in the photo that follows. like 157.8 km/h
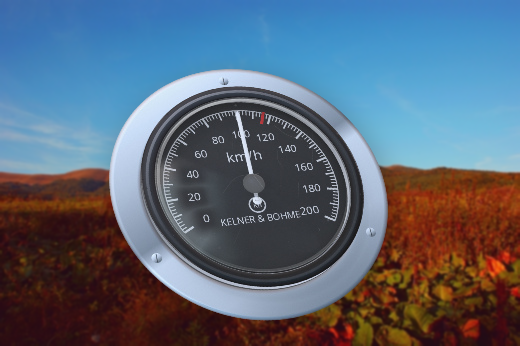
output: 100 km/h
